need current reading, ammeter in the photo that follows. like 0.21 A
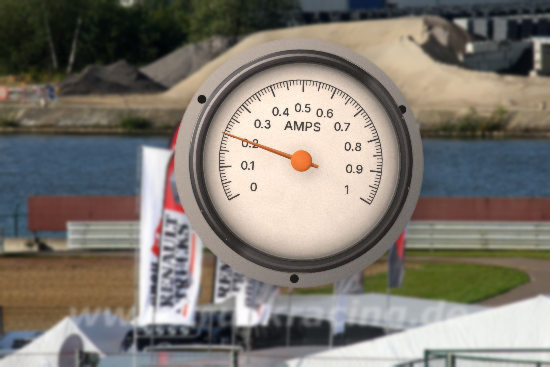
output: 0.2 A
